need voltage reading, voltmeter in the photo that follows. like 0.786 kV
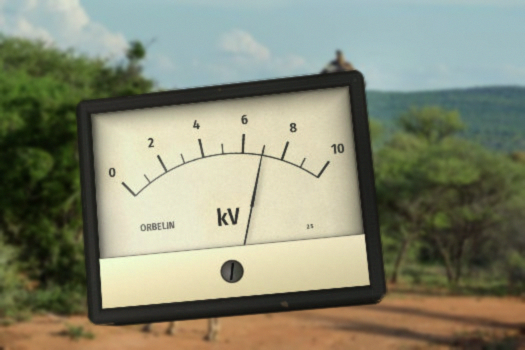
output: 7 kV
